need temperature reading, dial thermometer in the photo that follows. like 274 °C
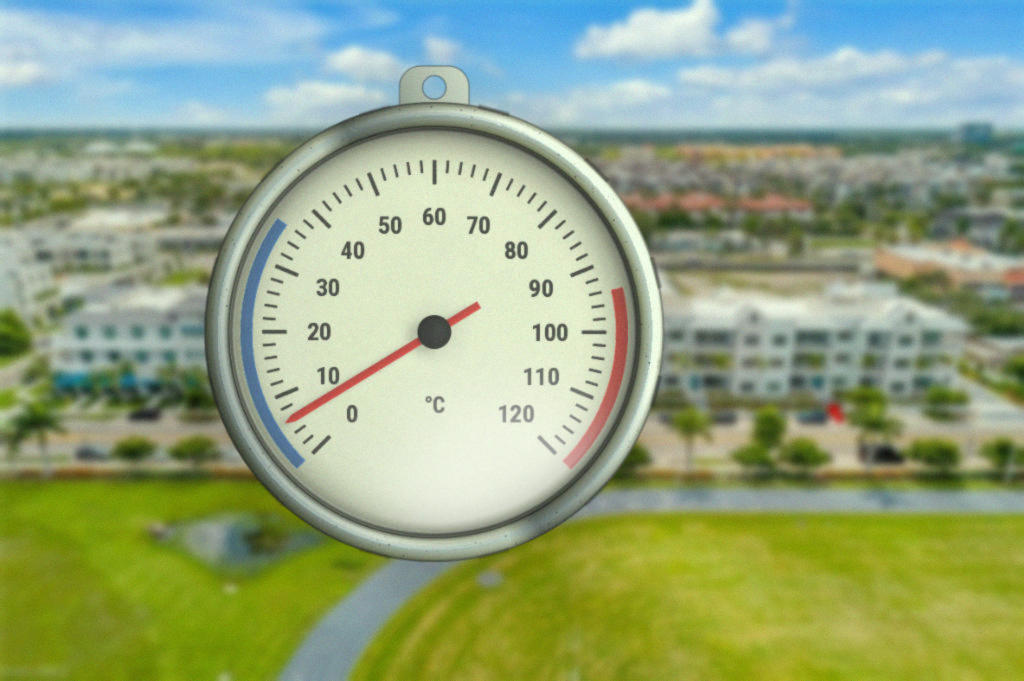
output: 6 °C
